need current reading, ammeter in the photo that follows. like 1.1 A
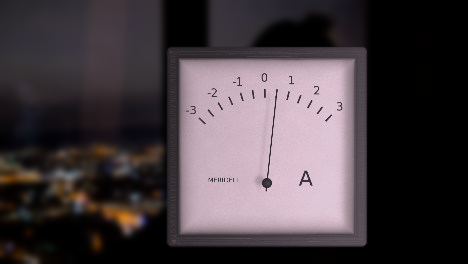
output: 0.5 A
